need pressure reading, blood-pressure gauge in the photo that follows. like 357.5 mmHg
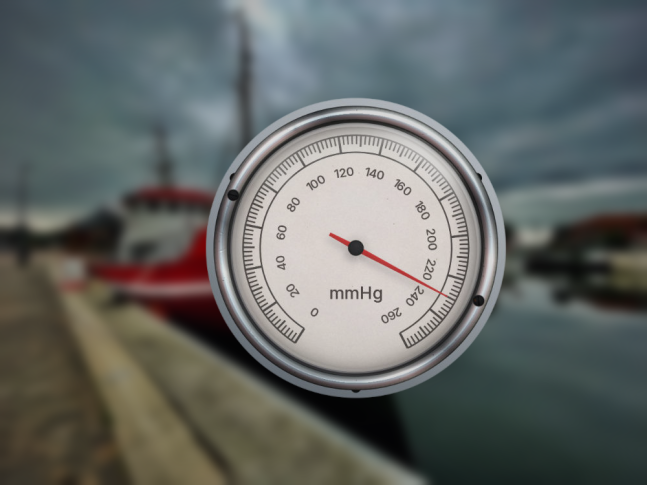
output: 230 mmHg
